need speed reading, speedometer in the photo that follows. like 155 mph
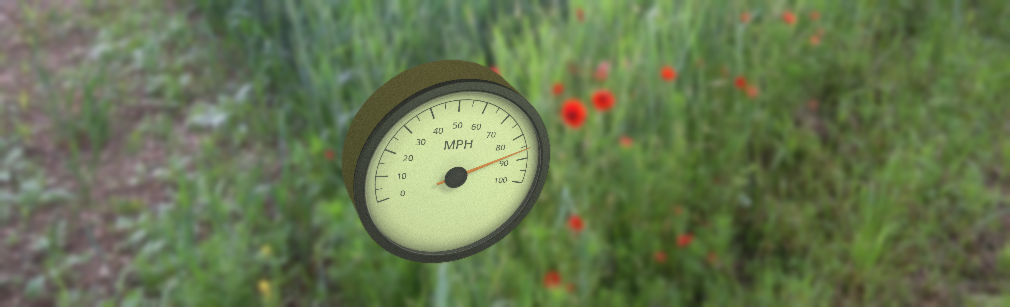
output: 85 mph
